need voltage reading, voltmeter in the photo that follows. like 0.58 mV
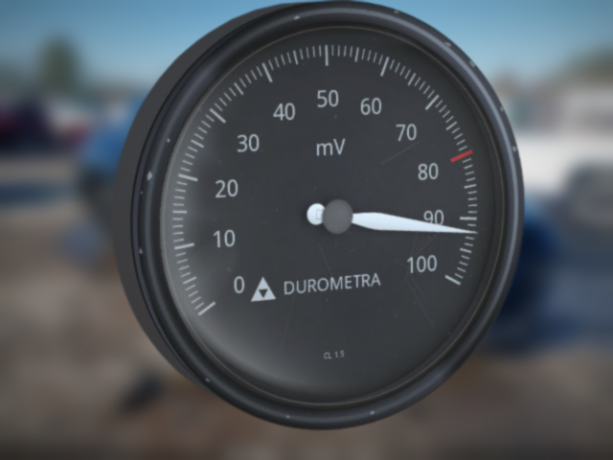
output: 92 mV
